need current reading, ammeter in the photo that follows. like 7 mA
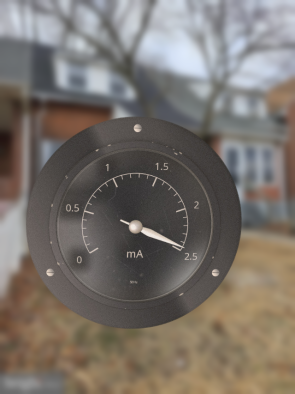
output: 2.45 mA
